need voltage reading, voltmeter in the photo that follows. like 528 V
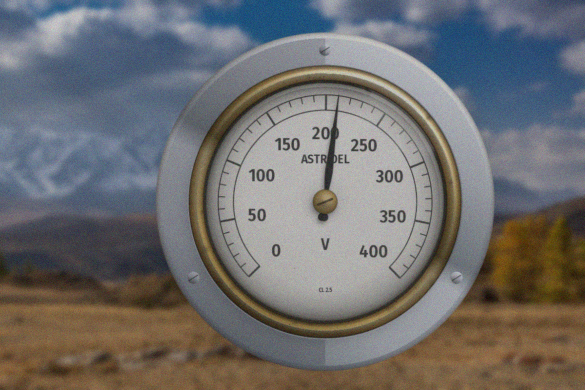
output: 210 V
